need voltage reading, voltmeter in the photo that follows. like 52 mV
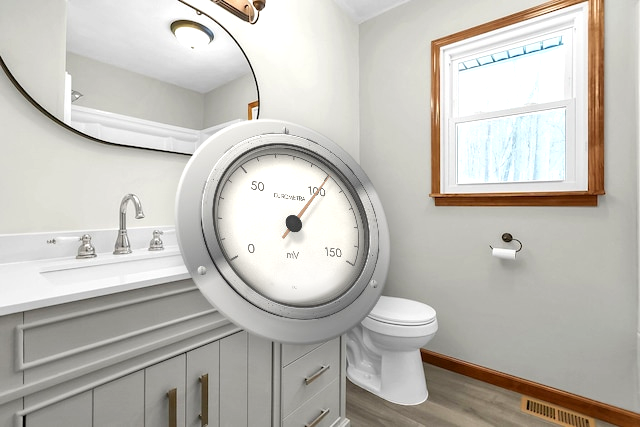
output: 100 mV
